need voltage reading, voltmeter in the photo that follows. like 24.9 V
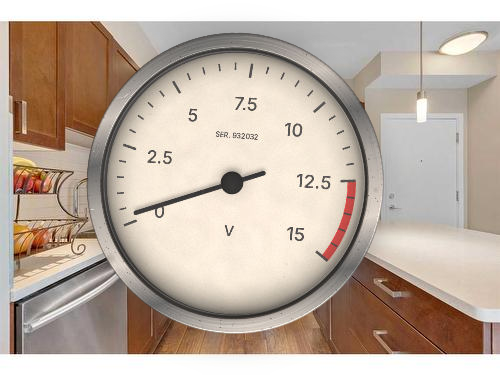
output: 0.25 V
